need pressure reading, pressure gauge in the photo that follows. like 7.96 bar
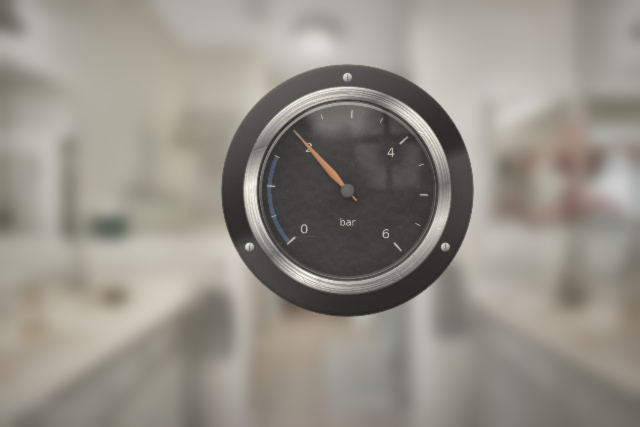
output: 2 bar
